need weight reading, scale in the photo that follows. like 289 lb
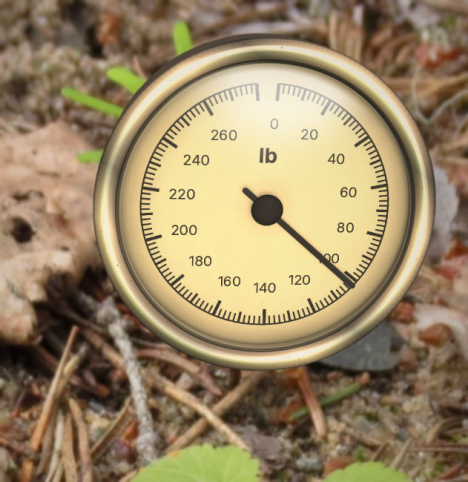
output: 102 lb
